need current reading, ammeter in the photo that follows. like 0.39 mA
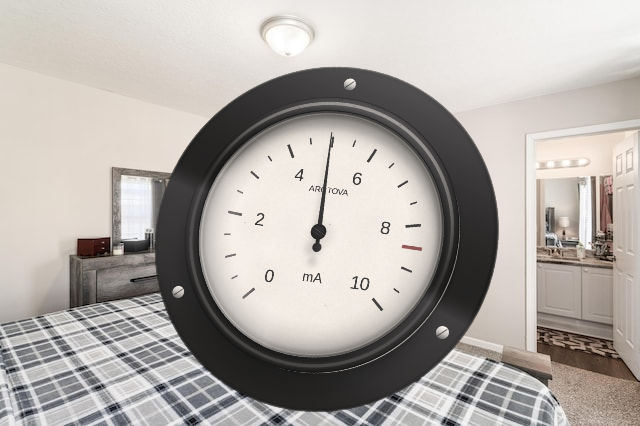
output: 5 mA
